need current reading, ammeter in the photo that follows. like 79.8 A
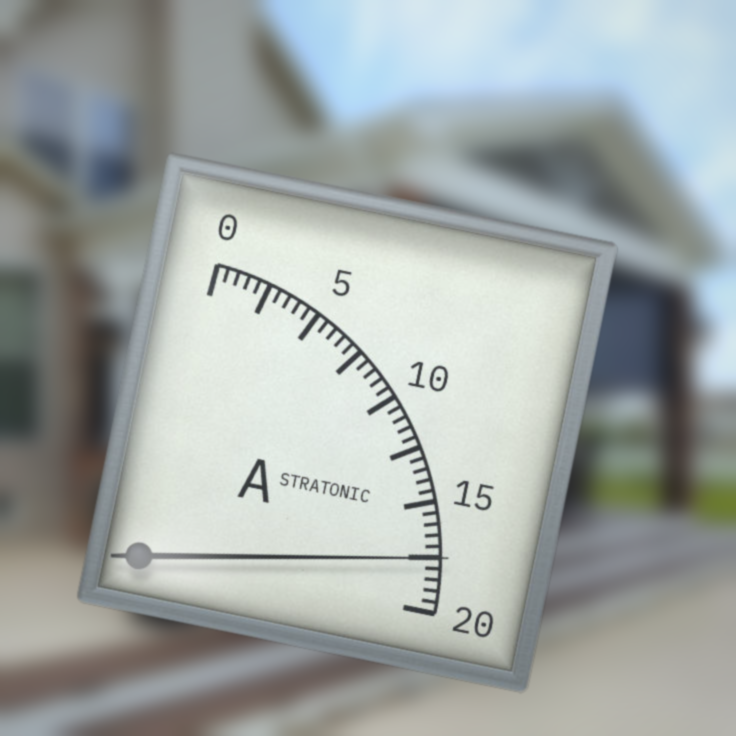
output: 17.5 A
